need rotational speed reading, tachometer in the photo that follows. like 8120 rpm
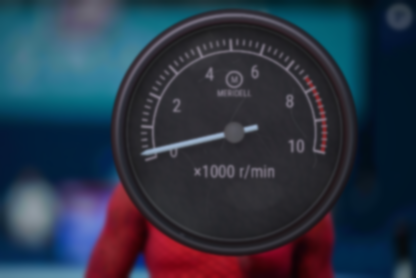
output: 200 rpm
